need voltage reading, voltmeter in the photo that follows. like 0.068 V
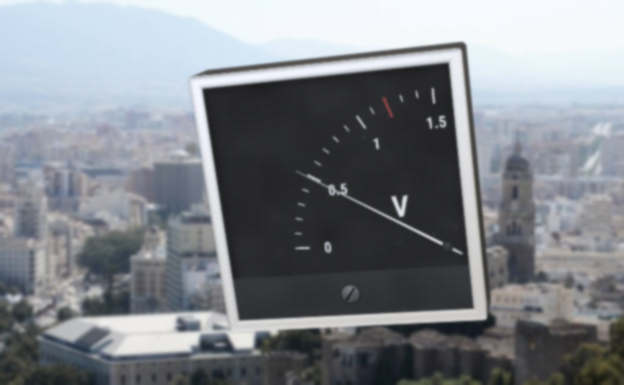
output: 0.5 V
